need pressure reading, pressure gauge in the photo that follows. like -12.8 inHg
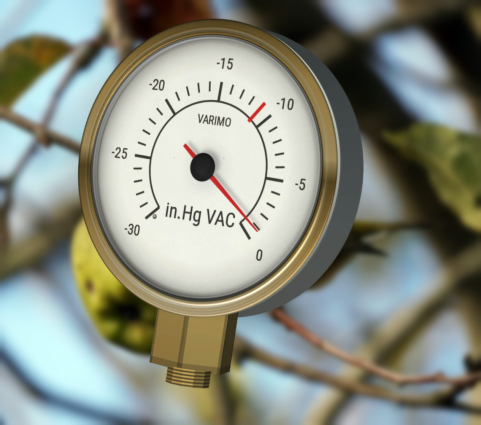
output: -1 inHg
